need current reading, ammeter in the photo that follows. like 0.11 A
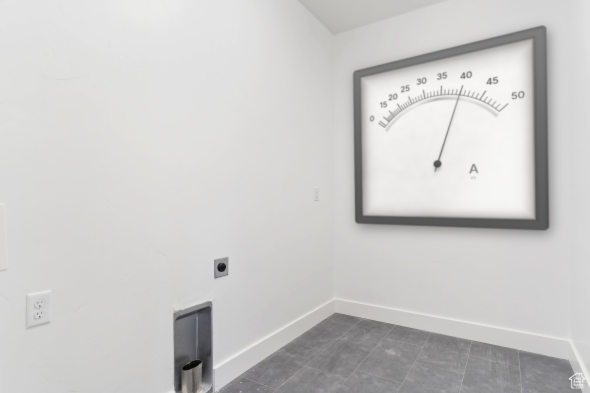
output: 40 A
